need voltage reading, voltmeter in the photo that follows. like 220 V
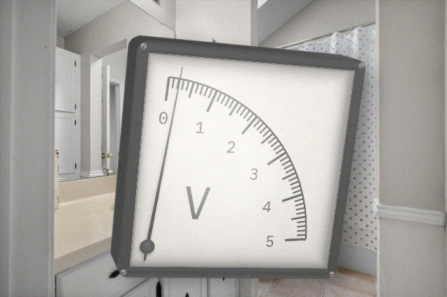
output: 0.2 V
